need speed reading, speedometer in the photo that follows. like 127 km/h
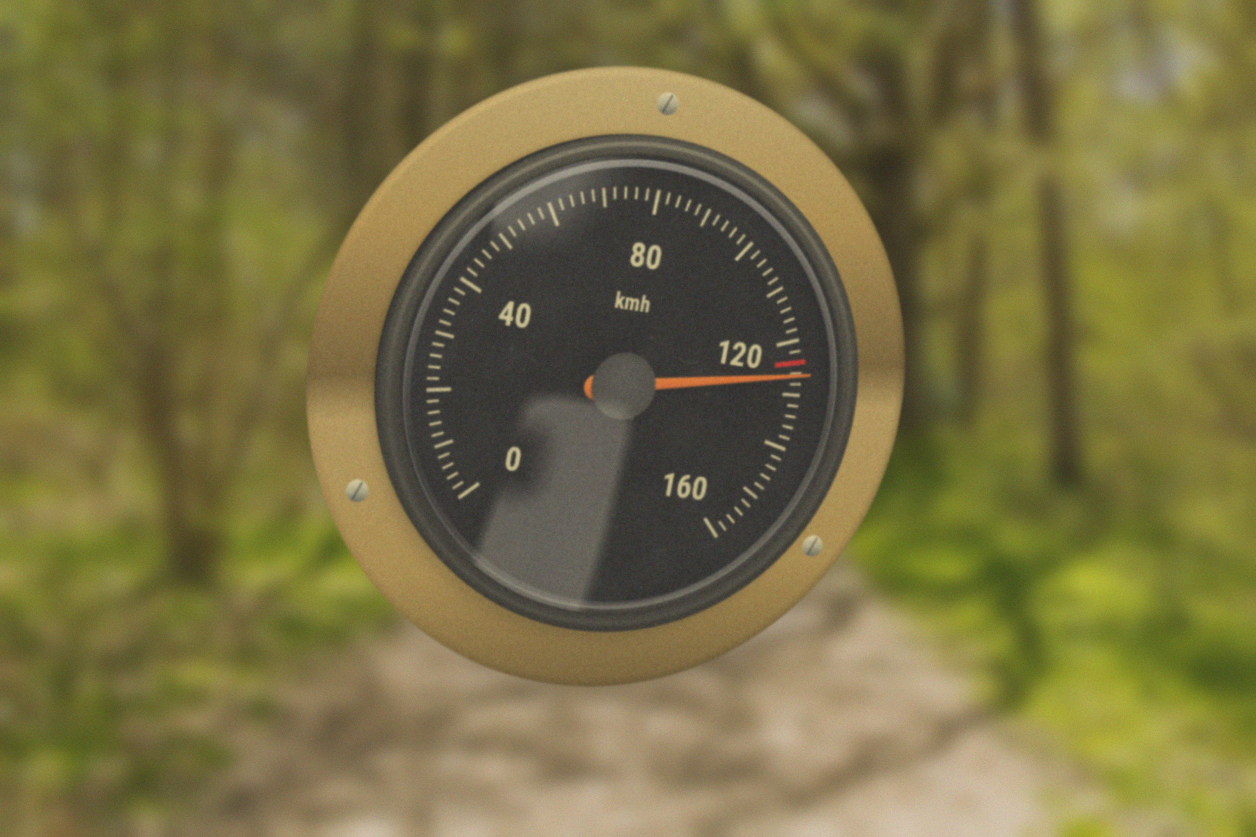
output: 126 km/h
